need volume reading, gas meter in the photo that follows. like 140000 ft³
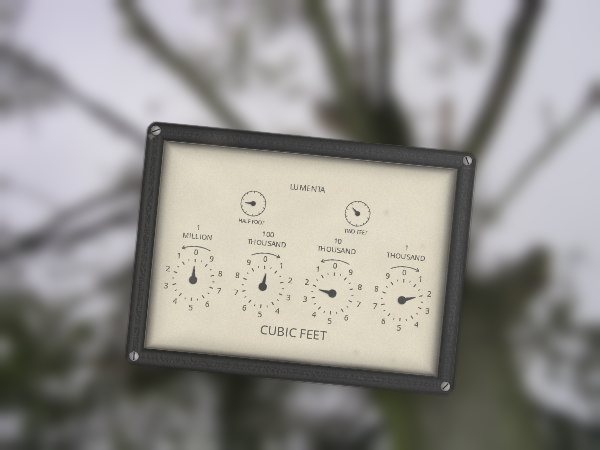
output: 2200 ft³
